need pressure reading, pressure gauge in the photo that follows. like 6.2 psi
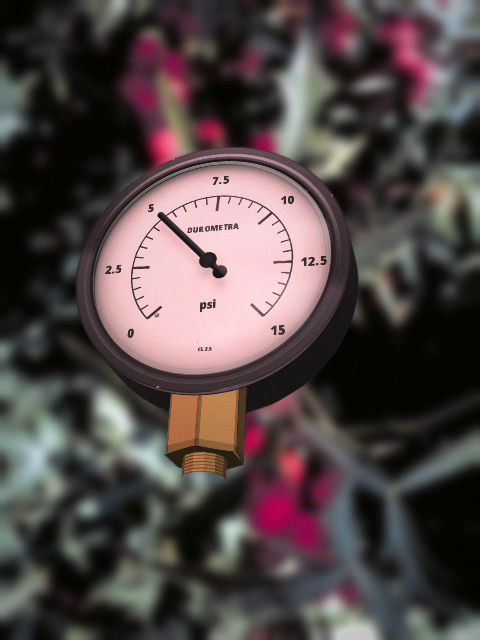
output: 5 psi
